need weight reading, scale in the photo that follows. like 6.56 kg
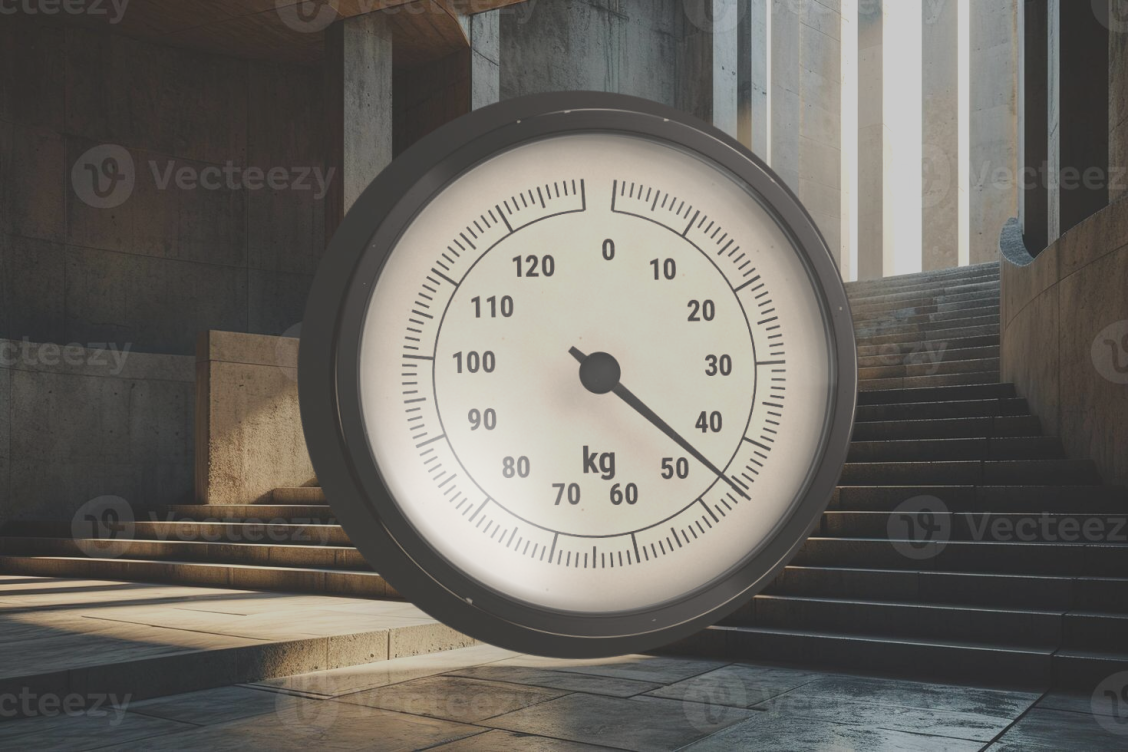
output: 46 kg
